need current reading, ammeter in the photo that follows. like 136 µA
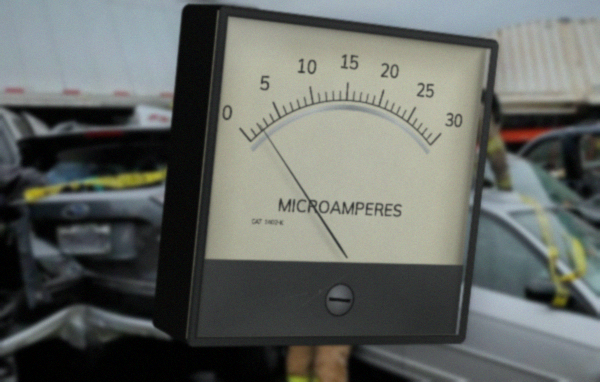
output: 2 µA
